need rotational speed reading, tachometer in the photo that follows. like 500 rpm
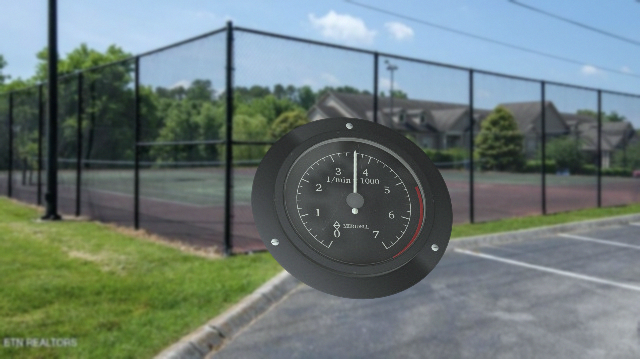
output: 3600 rpm
